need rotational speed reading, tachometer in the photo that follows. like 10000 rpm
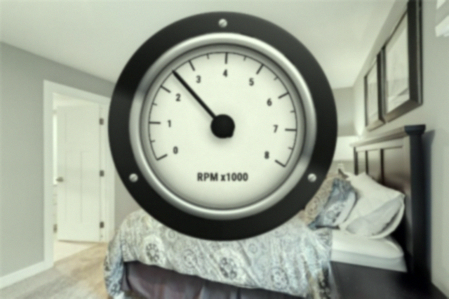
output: 2500 rpm
